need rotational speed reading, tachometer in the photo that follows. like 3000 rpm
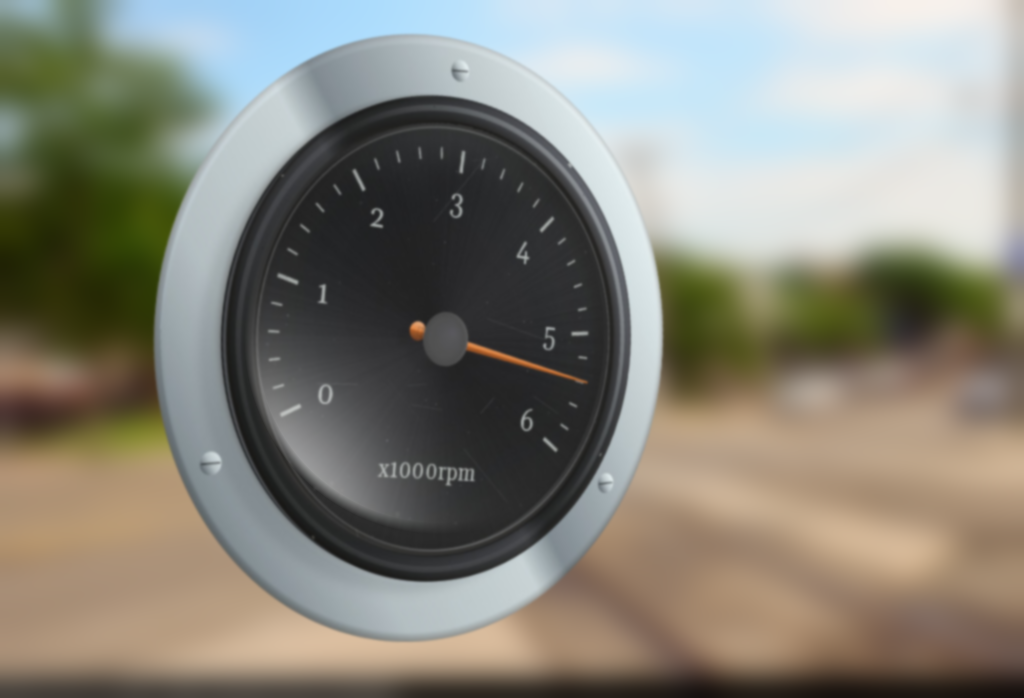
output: 5400 rpm
